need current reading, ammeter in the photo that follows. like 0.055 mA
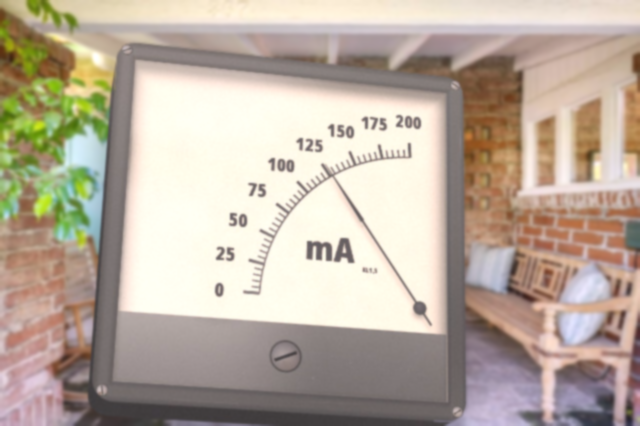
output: 125 mA
